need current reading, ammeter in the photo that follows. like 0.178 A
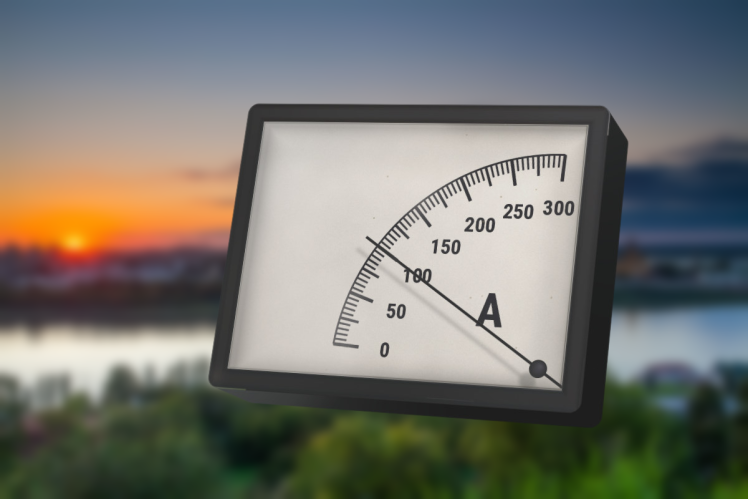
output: 100 A
